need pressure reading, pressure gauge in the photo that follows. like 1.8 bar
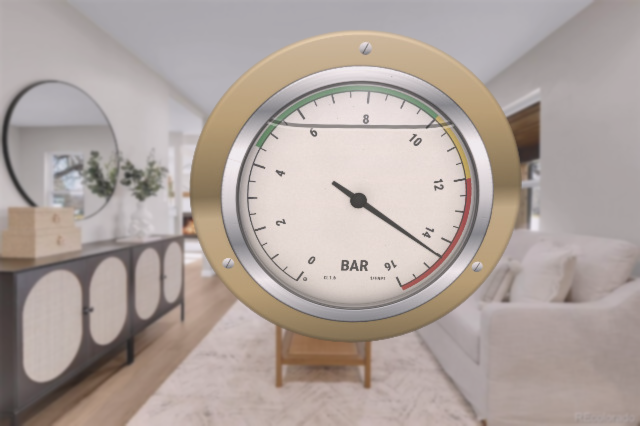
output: 14.5 bar
